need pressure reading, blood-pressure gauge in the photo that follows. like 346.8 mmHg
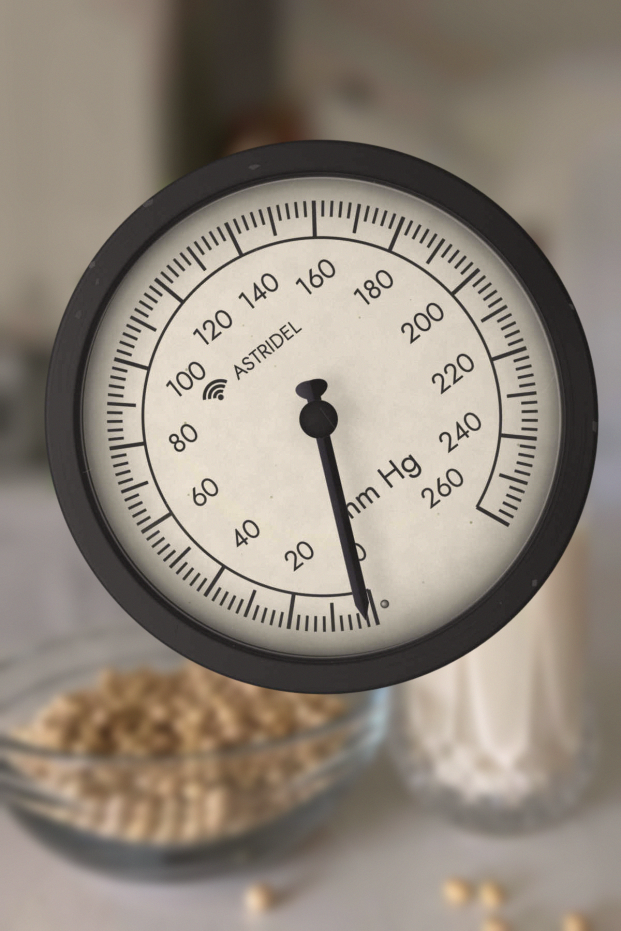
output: 2 mmHg
